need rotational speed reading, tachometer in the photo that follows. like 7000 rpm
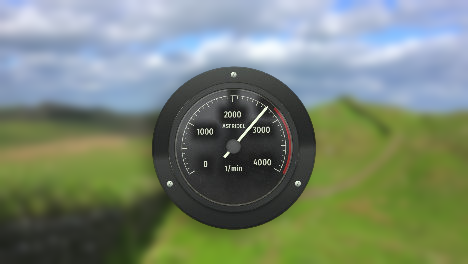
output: 2700 rpm
